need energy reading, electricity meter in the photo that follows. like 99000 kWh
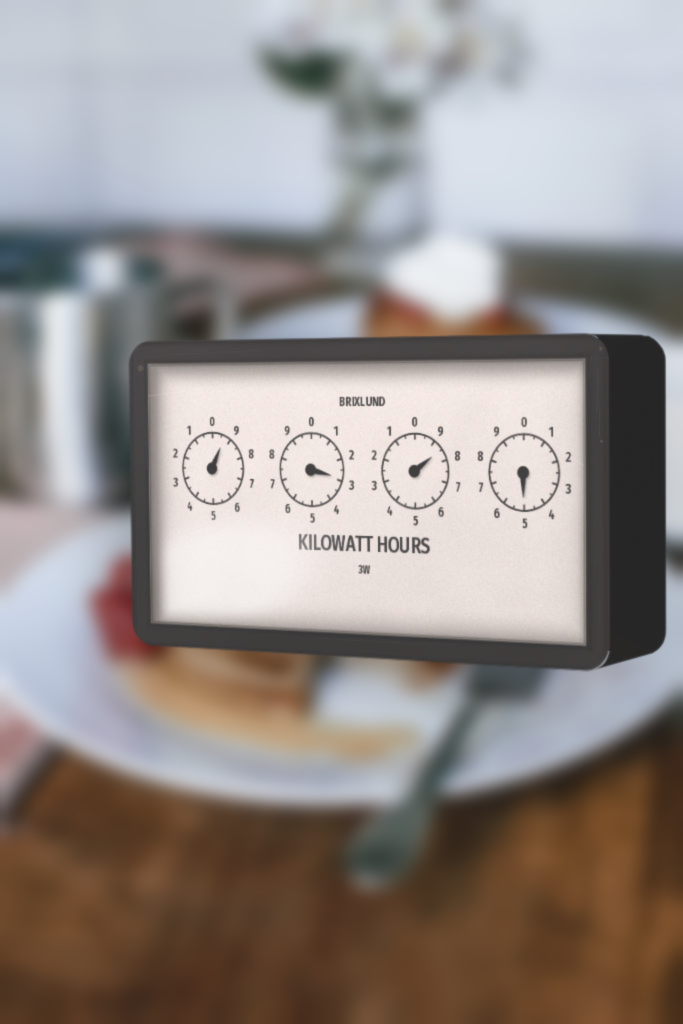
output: 9285 kWh
